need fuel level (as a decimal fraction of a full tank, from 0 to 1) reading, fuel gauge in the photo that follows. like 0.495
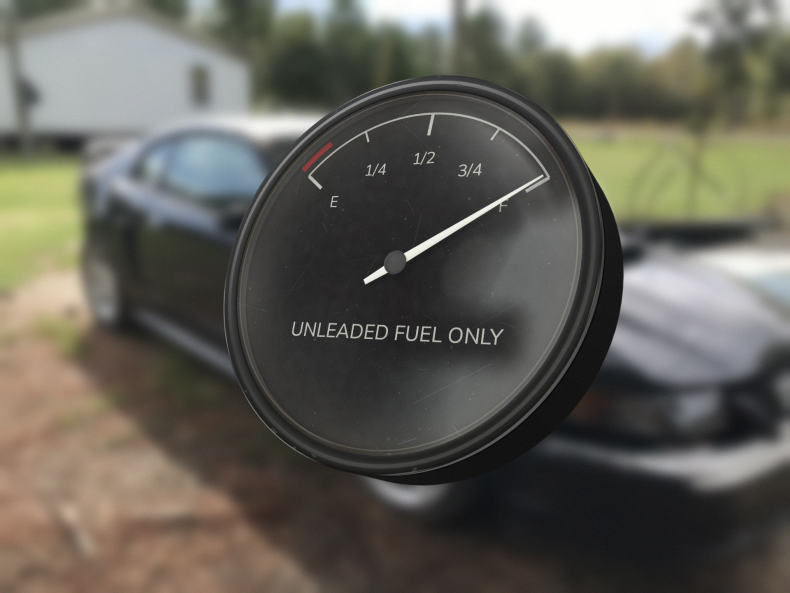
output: 1
